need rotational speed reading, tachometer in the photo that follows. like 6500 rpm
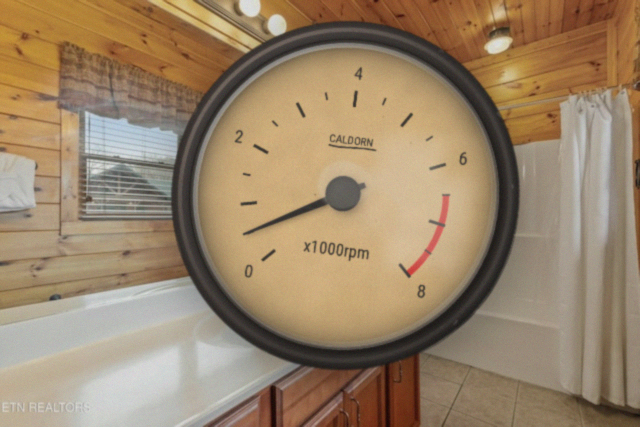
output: 500 rpm
